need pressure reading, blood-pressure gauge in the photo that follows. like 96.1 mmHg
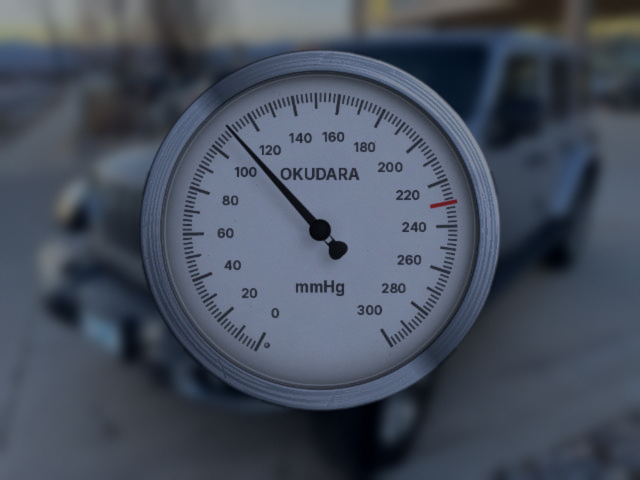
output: 110 mmHg
